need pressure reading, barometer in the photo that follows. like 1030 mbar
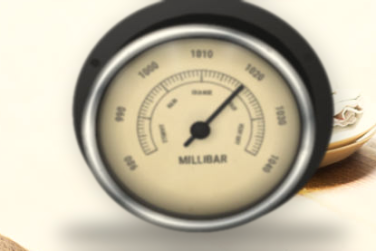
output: 1020 mbar
